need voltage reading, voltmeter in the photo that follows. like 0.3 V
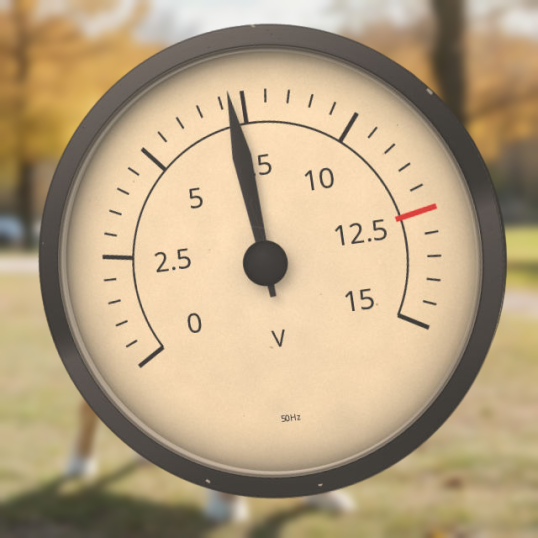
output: 7.25 V
